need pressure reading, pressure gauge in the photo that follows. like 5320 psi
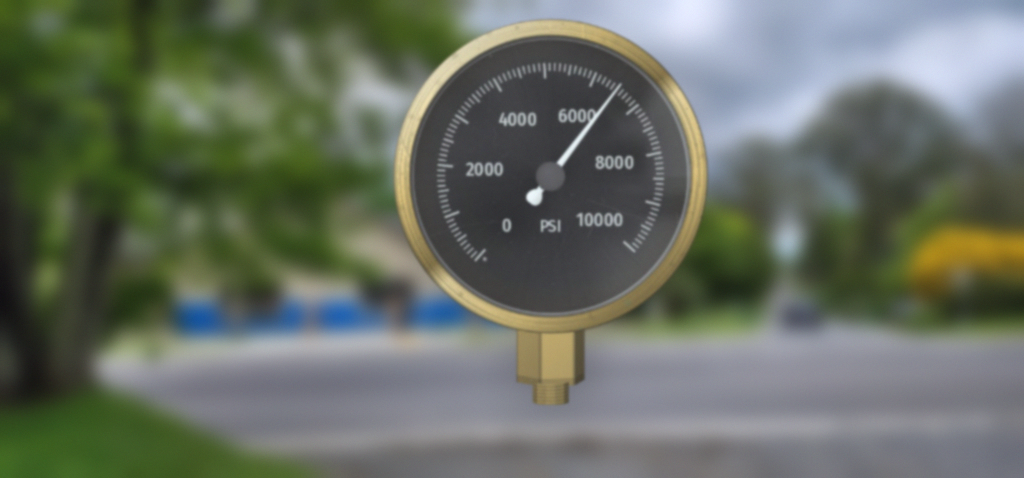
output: 6500 psi
